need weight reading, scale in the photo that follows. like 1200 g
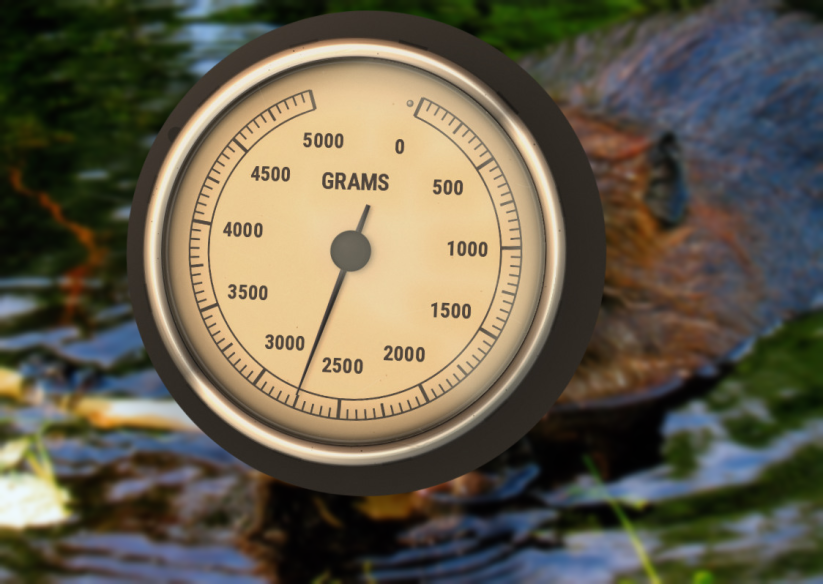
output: 2750 g
